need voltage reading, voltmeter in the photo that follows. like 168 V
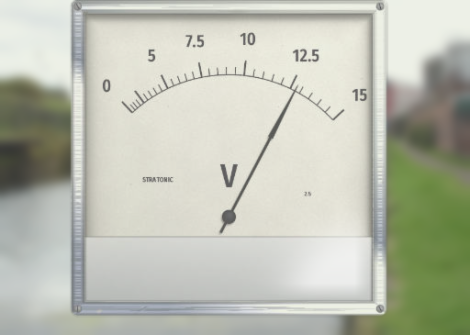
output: 12.75 V
